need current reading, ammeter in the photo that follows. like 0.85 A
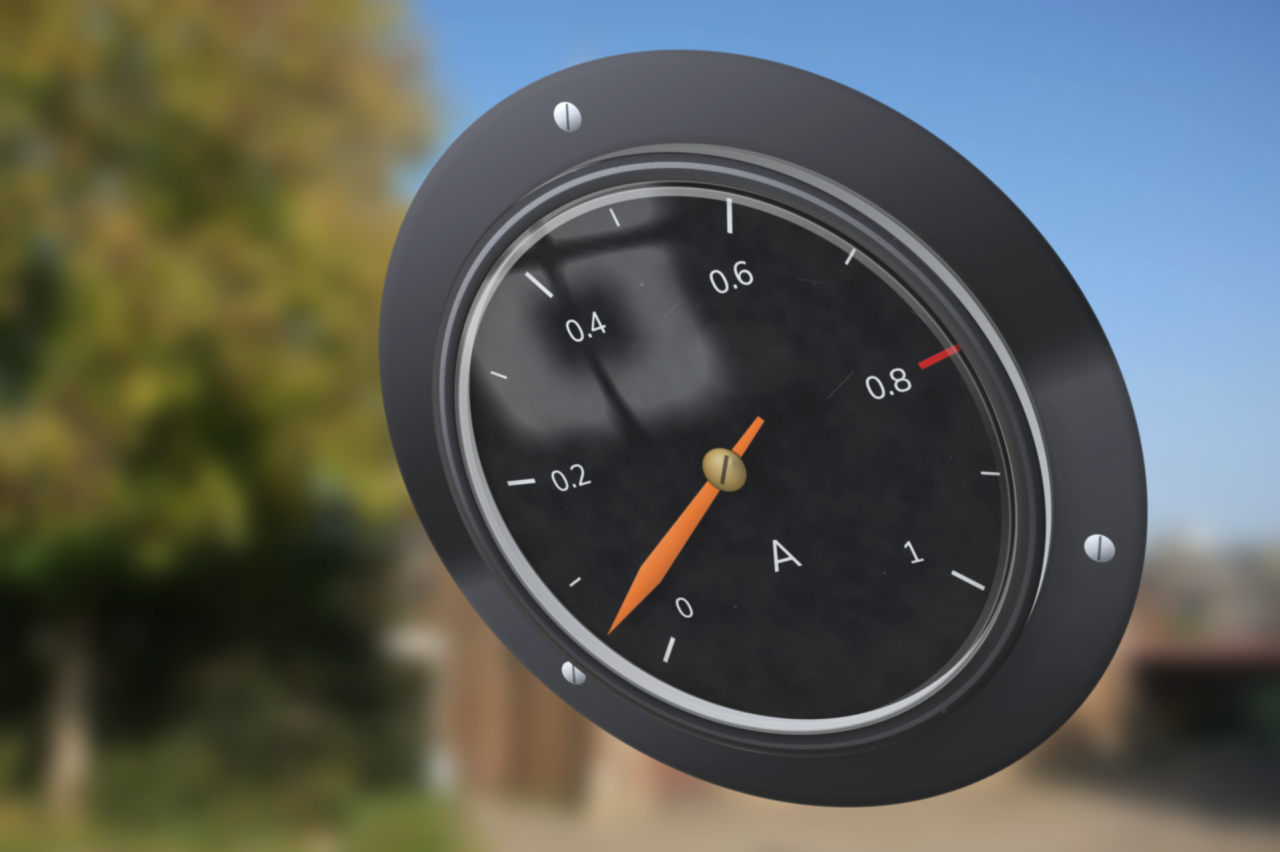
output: 0.05 A
